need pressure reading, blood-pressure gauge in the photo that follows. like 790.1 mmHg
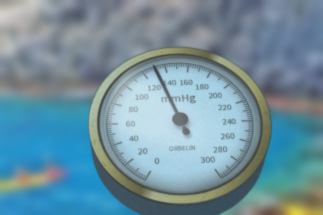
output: 130 mmHg
